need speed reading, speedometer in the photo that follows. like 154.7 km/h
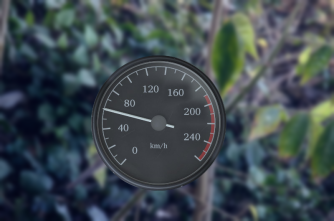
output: 60 km/h
